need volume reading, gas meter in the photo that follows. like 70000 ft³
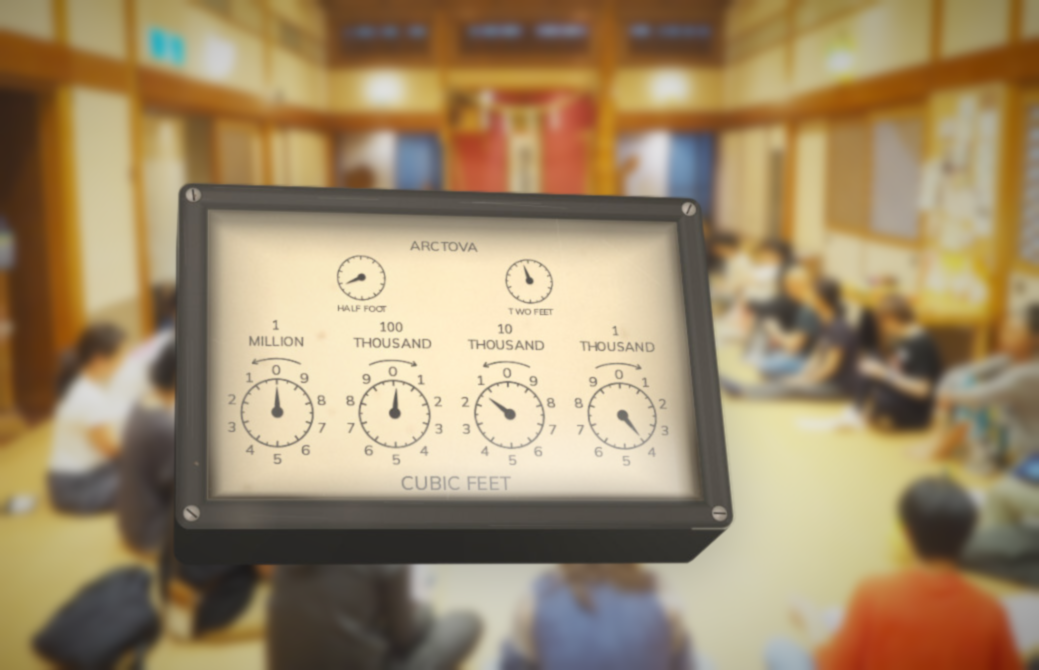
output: 1400 ft³
